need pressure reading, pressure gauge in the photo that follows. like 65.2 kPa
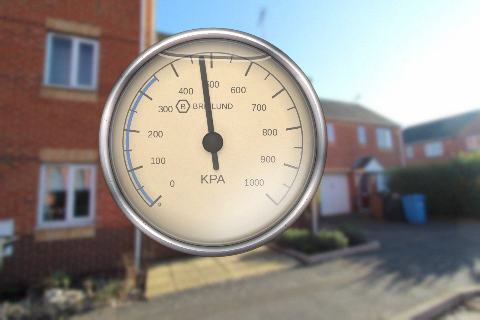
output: 475 kPa
